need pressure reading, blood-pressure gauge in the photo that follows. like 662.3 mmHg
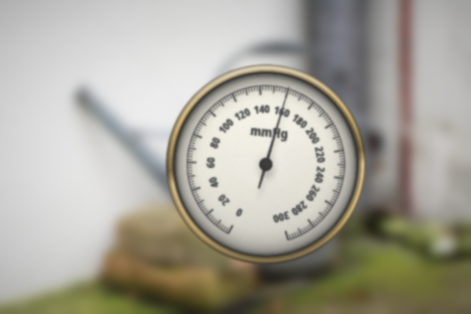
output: 160 mmHg
